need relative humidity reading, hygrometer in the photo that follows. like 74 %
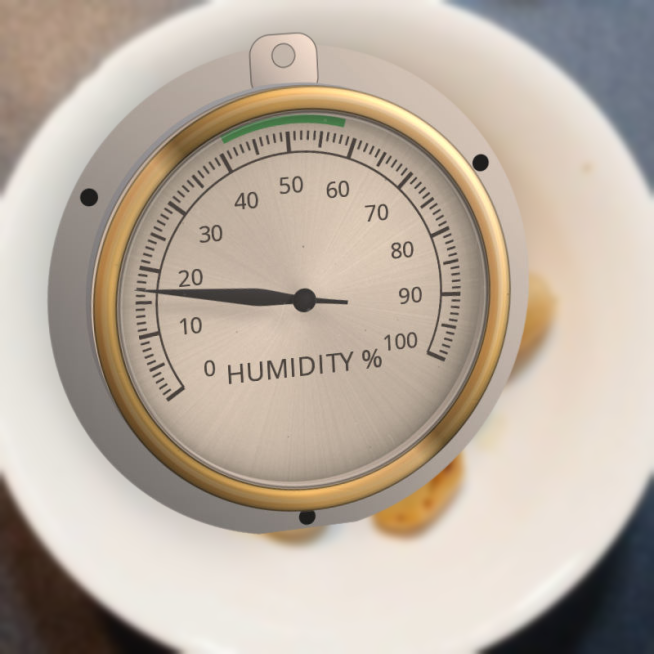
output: 17 %
